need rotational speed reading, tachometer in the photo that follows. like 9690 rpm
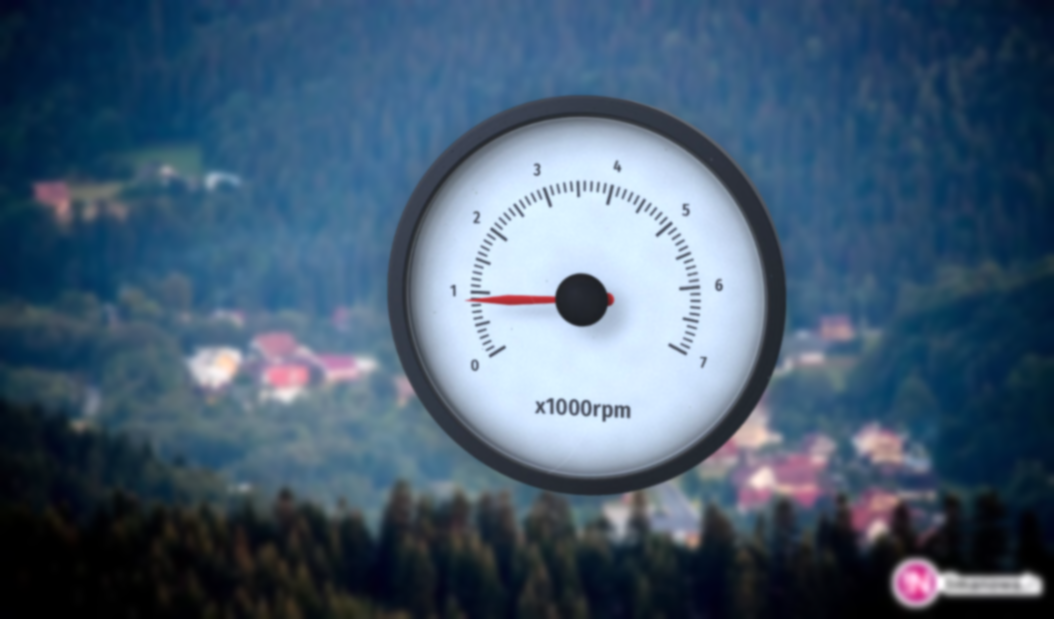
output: 900 rpm
